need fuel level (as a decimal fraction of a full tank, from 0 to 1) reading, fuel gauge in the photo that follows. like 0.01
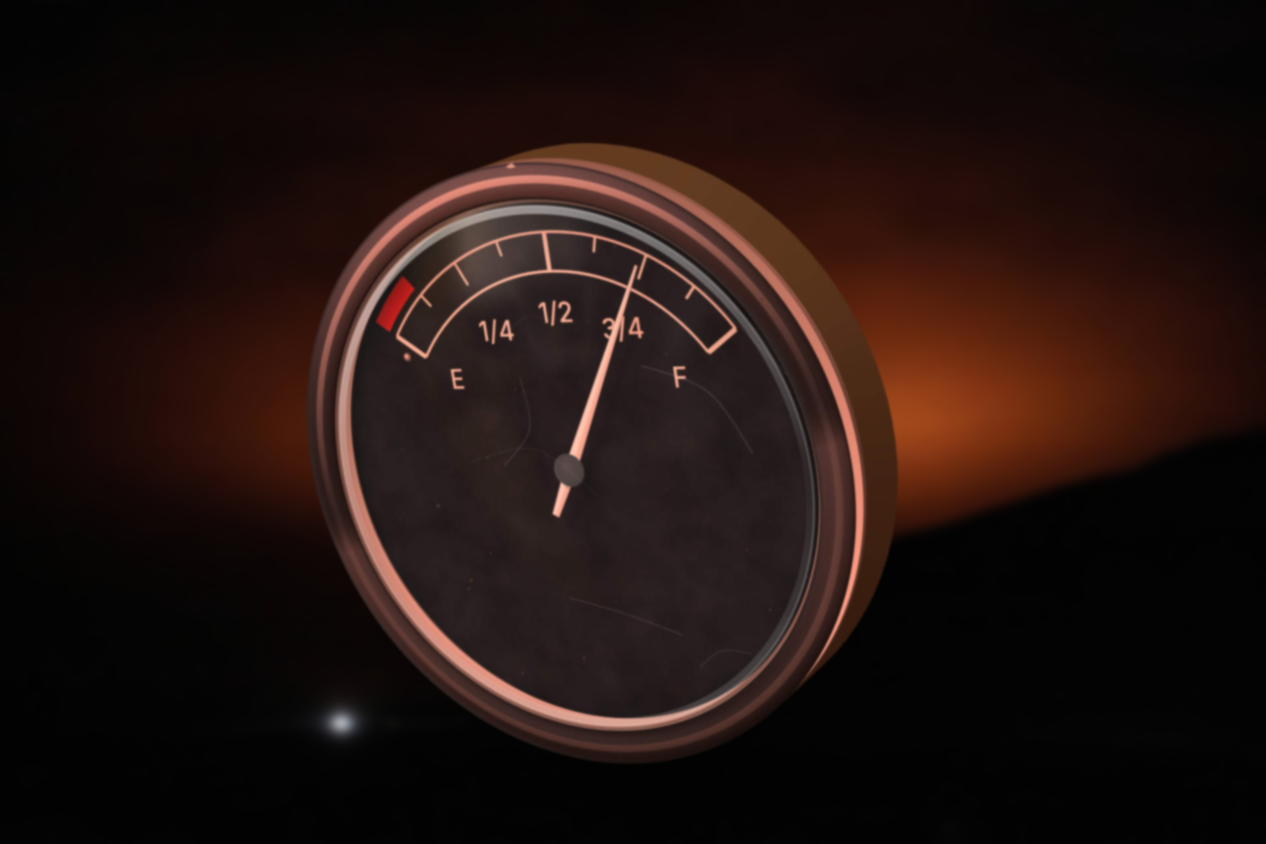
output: 0.75
